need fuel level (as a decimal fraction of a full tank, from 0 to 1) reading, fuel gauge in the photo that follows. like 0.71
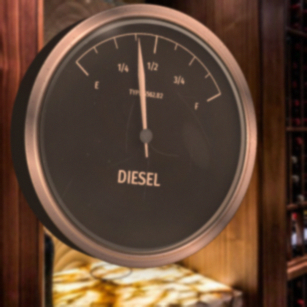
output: 0.375
